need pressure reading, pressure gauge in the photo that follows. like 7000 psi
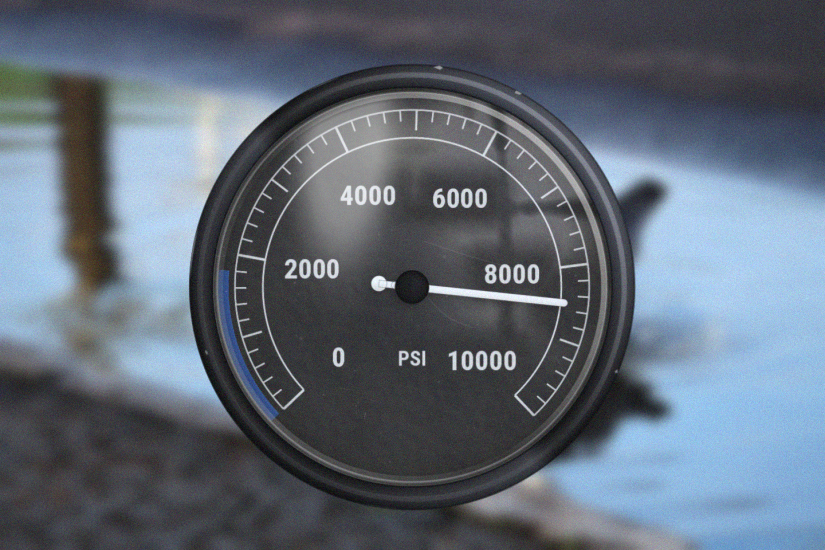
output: 8500 psi
